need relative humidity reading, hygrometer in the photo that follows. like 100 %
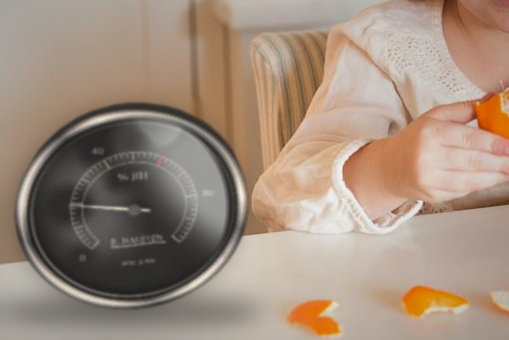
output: 20 %
